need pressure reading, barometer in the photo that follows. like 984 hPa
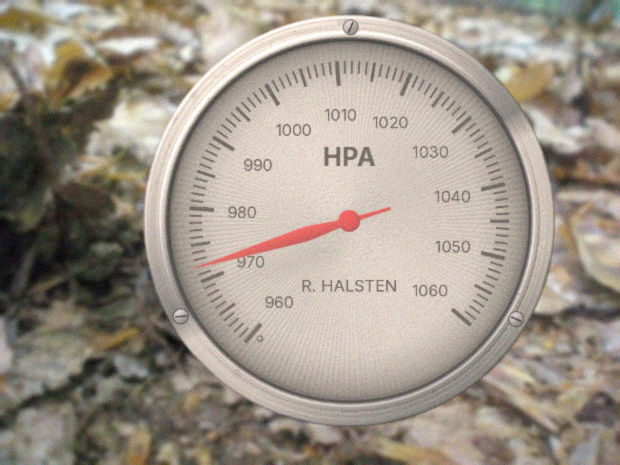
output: 972 hPa
